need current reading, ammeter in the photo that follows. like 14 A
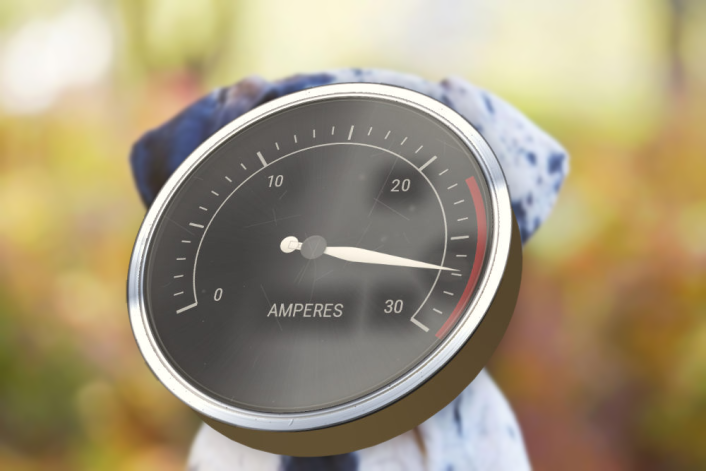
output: 27 A
